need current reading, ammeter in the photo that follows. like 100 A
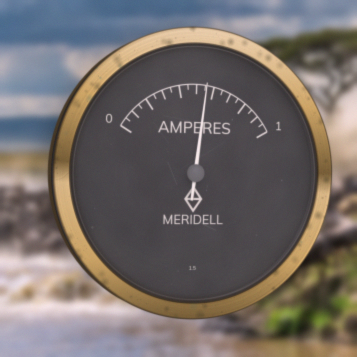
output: 0.55 A
